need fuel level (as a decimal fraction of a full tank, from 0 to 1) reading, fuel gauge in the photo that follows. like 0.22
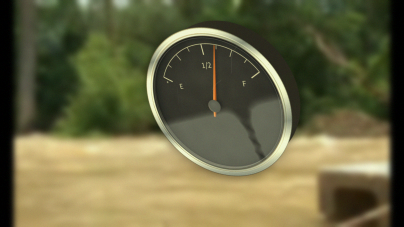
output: 0.625
